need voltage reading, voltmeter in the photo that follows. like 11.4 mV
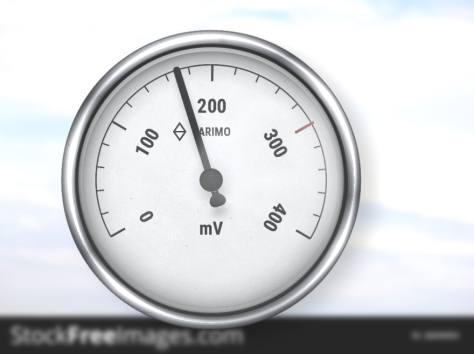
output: 170 mV
